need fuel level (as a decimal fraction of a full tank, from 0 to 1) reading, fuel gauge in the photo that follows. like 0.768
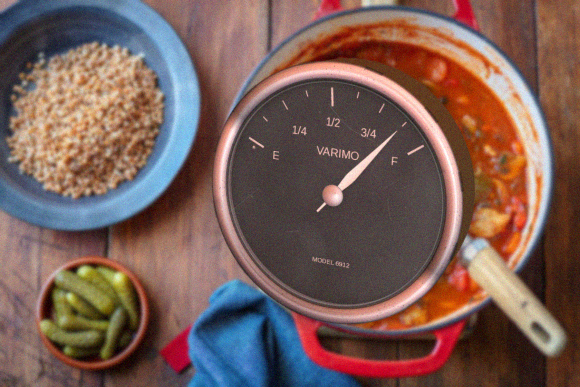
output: 0.875
